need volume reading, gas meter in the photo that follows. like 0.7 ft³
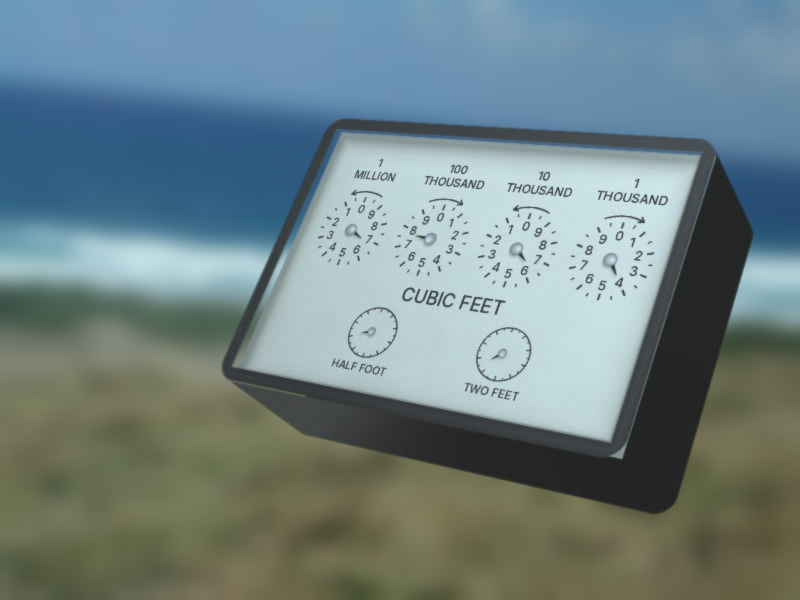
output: 676400 ft³
